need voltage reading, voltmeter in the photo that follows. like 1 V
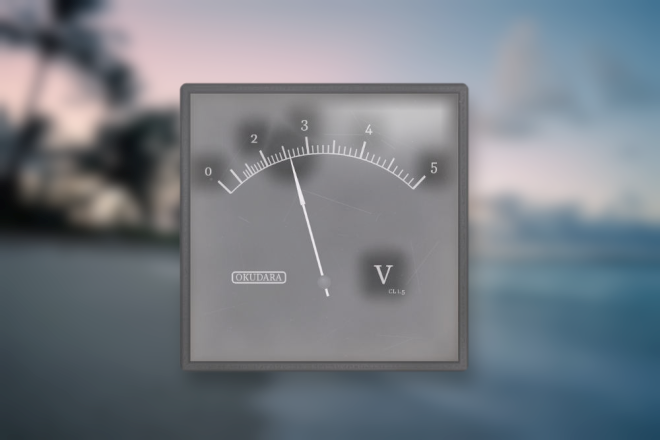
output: 2.6 V
